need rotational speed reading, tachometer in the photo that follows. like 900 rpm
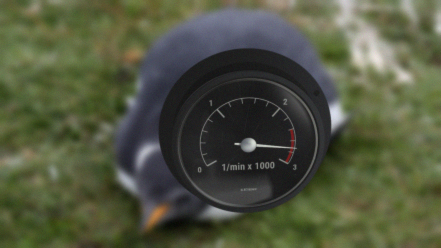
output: 2700 rpm
